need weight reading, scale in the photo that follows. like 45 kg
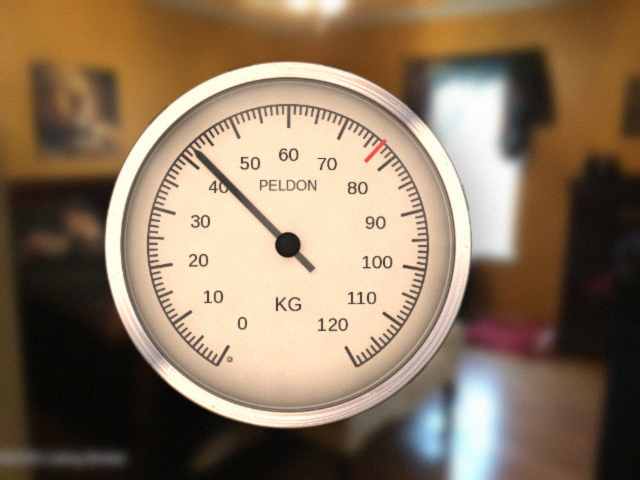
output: 42 kg
